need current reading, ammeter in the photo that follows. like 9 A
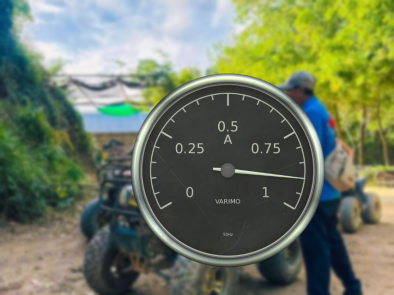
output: 0.9 A
